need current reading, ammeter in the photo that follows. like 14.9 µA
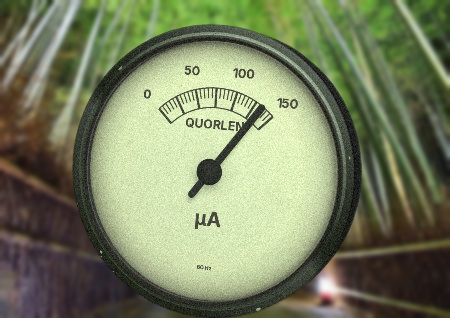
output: 135 µA
